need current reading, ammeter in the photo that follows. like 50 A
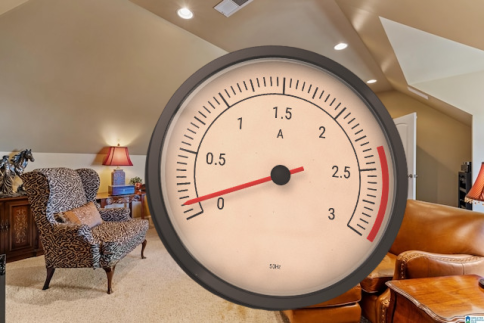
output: 0.1 A
